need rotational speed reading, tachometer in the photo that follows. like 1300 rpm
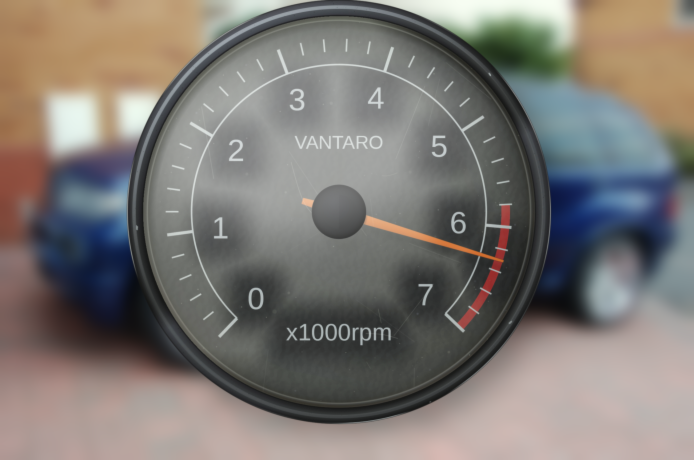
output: 6300 rpm
